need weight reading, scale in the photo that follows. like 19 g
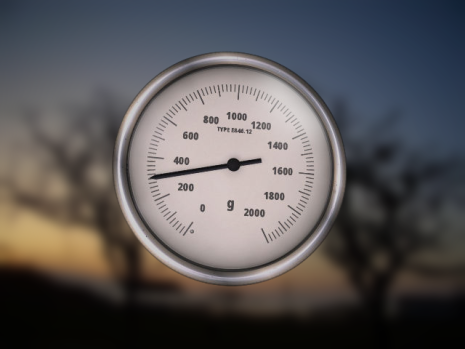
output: 300 g
